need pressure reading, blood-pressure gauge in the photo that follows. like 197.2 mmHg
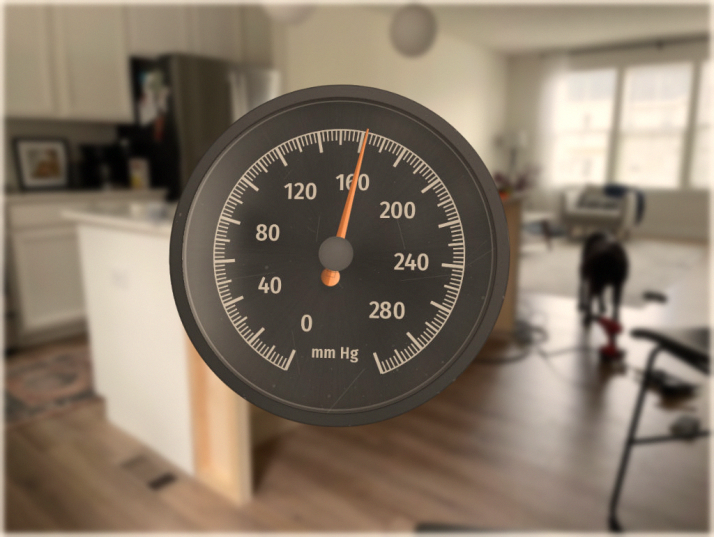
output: 162 mmHg
